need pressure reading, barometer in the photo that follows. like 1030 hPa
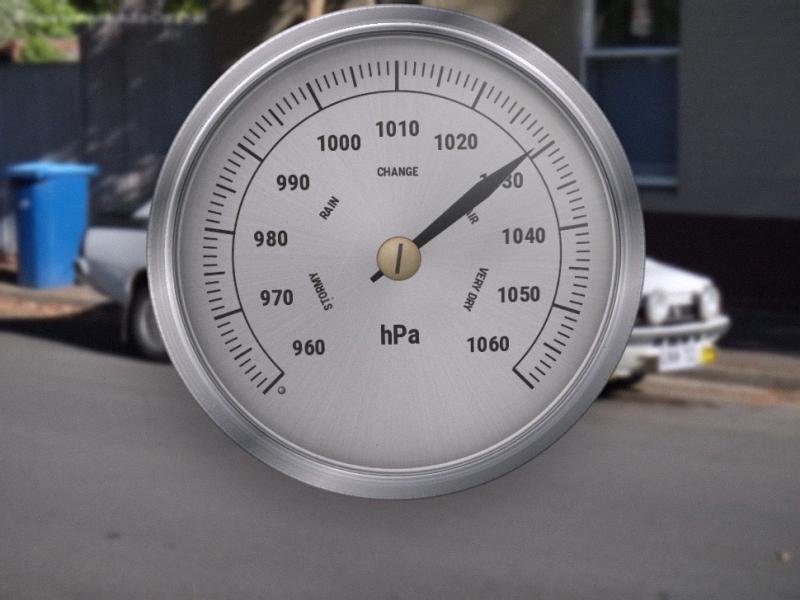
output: 1029 hPa
